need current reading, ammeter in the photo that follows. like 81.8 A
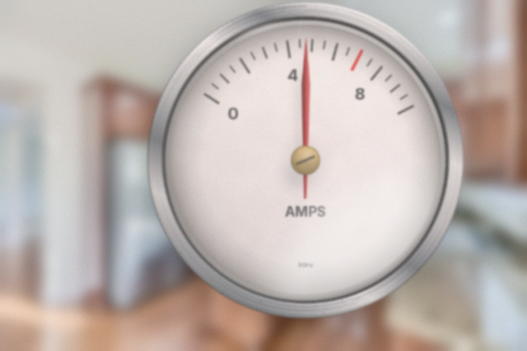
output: 4.75 A
